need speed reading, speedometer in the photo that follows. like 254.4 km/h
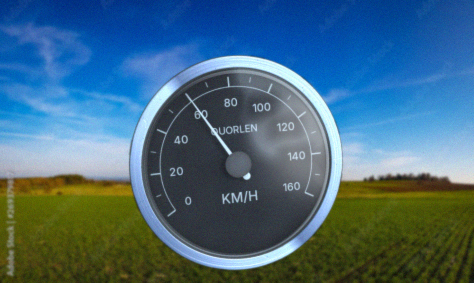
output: 60 km/h
